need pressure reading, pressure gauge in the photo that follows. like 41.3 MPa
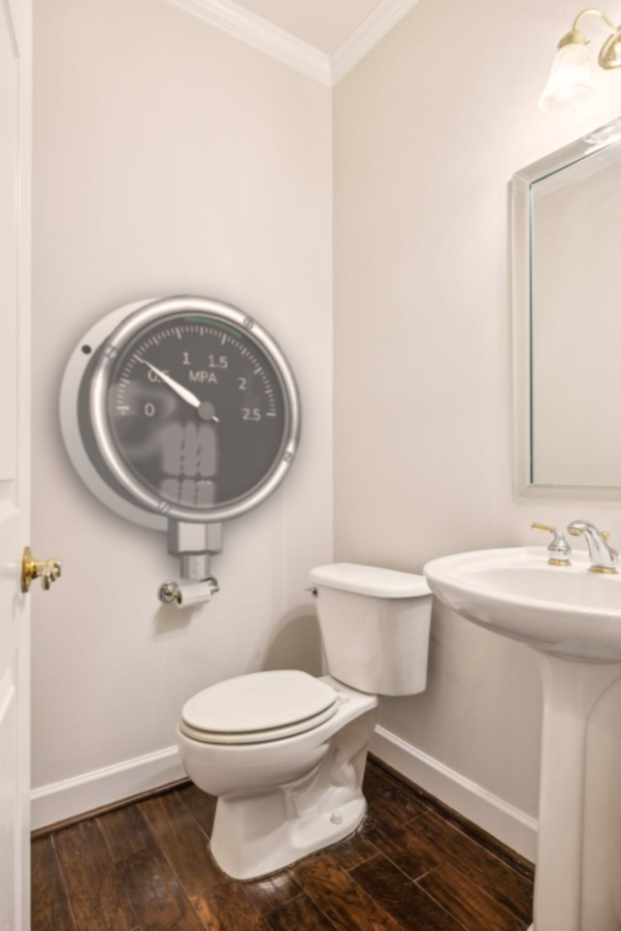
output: 0.5 MPa
